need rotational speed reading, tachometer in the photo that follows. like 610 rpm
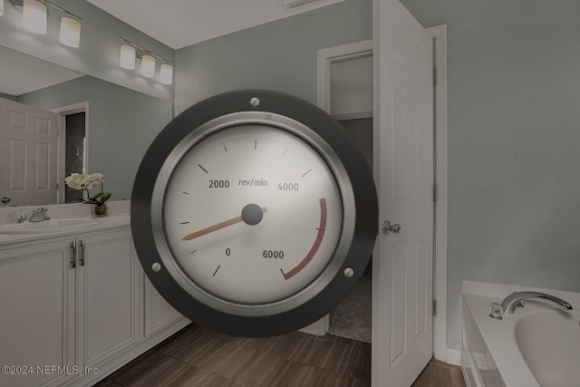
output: 750 rpm
